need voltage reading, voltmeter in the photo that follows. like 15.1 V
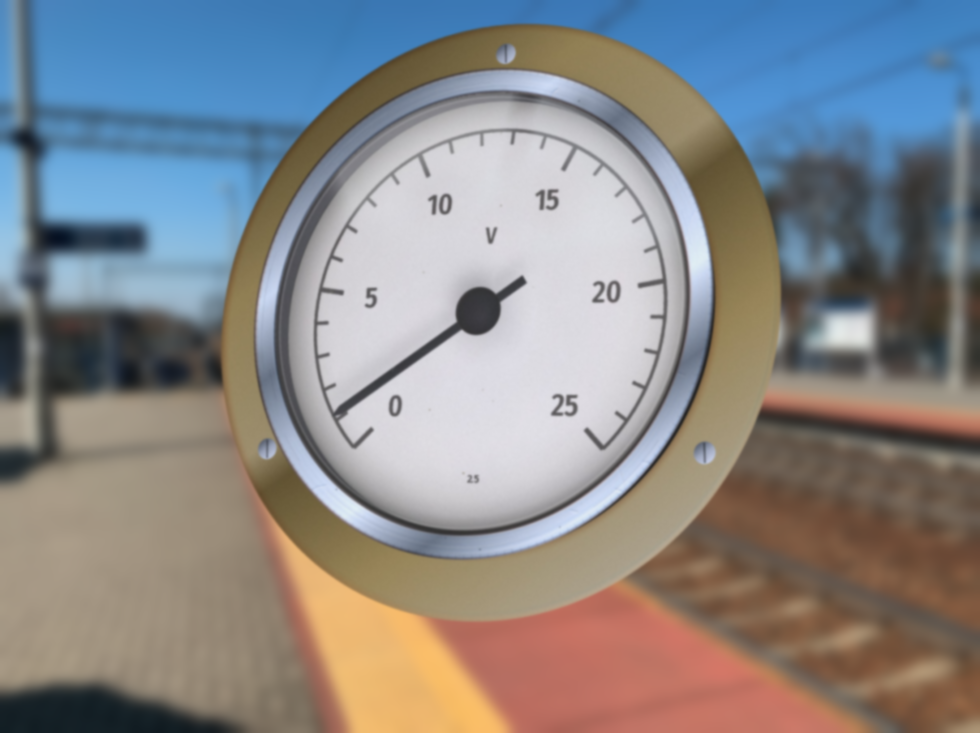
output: 1 V
